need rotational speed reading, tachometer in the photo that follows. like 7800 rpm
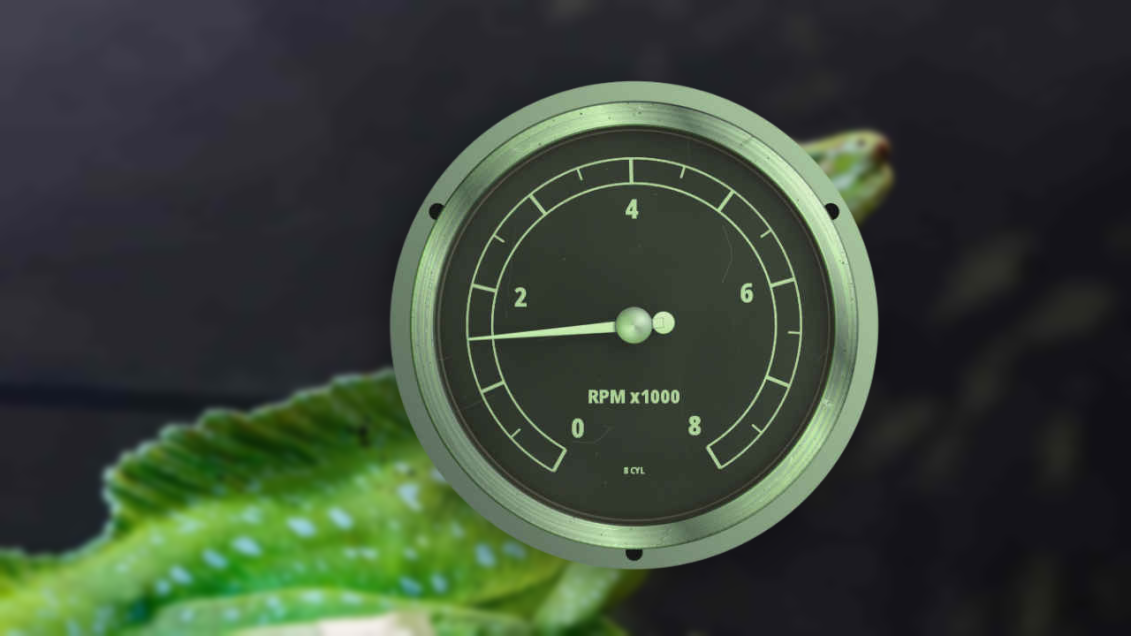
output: 1500 rpm
